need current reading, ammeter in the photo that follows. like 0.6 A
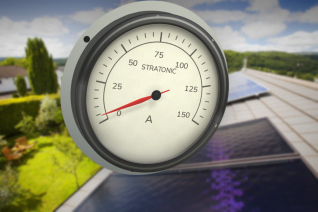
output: 5 A
